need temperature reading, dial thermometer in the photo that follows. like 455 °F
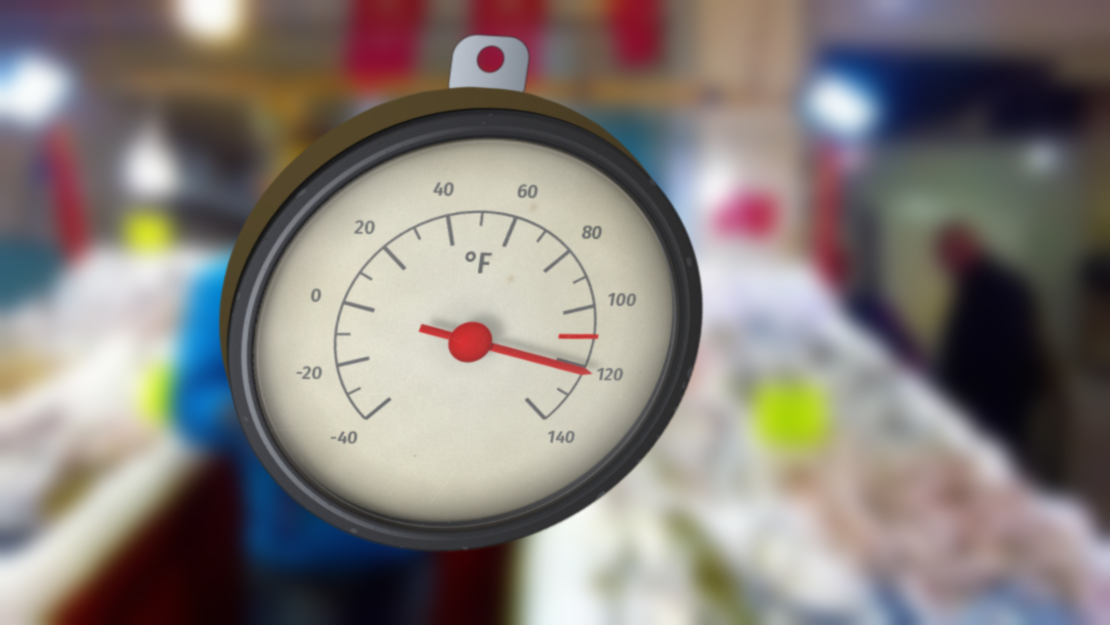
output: 120 °F
